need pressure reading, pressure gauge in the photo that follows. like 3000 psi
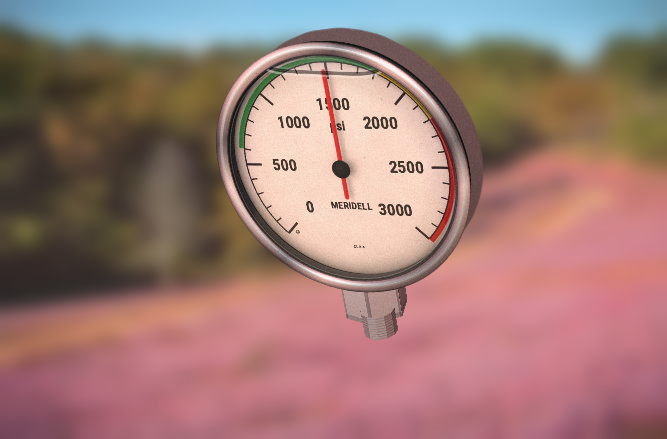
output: 1500 psi
